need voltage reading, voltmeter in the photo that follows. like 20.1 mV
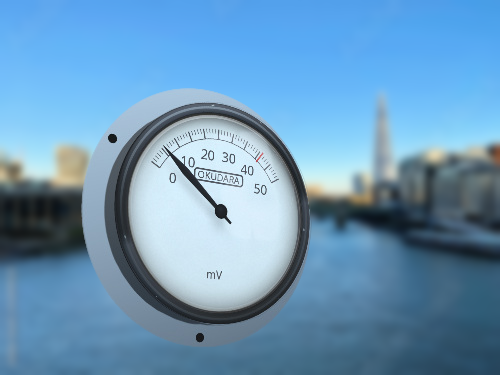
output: 5 mV
